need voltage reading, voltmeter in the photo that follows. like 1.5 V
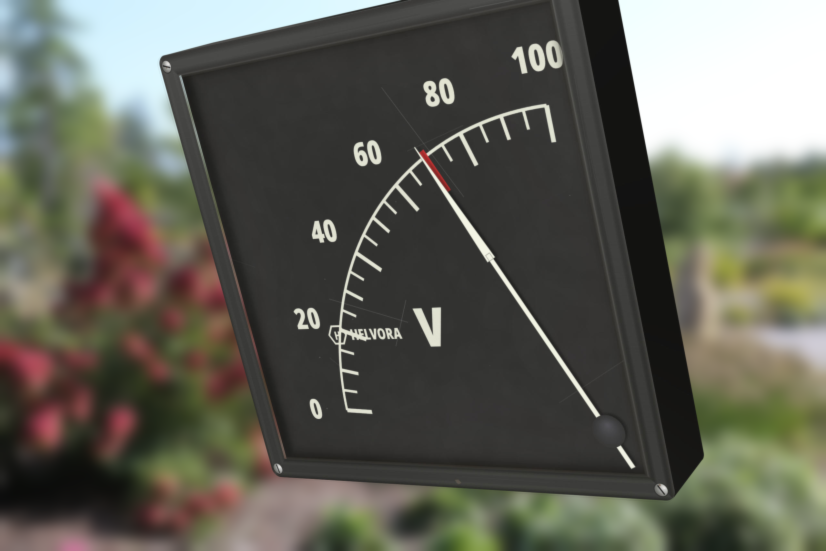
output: 70 V
